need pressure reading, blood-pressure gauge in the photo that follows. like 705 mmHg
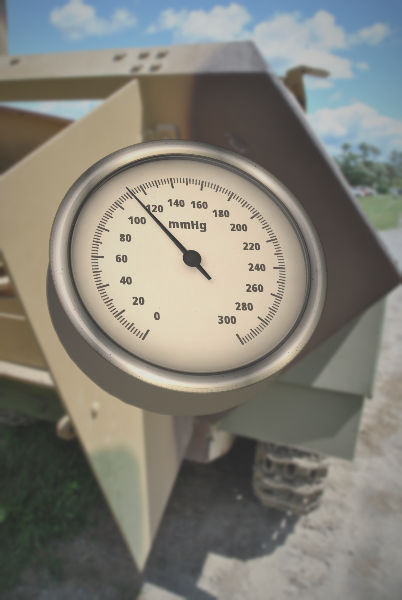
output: 110 mmHg
